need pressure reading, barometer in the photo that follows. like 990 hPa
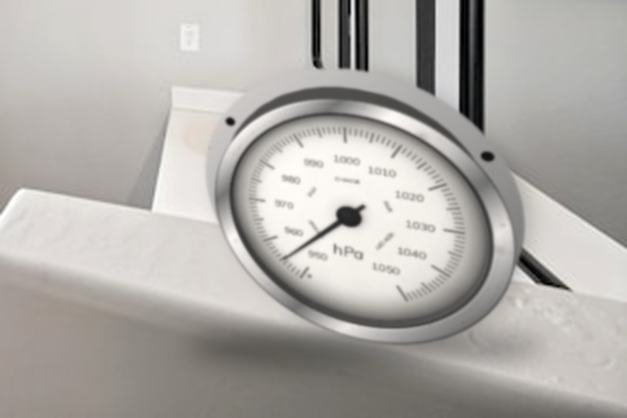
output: 955 hPa
